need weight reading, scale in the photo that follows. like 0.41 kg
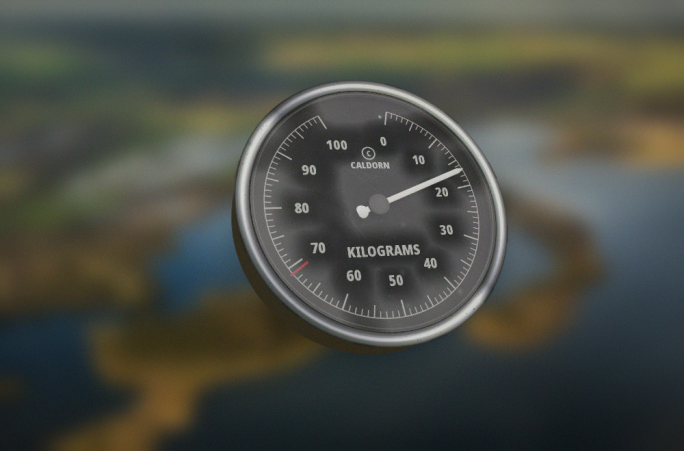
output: 17 kg
